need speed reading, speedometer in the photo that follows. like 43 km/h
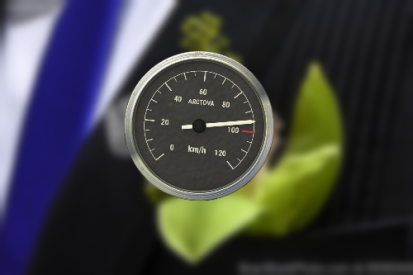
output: 95 km/h
